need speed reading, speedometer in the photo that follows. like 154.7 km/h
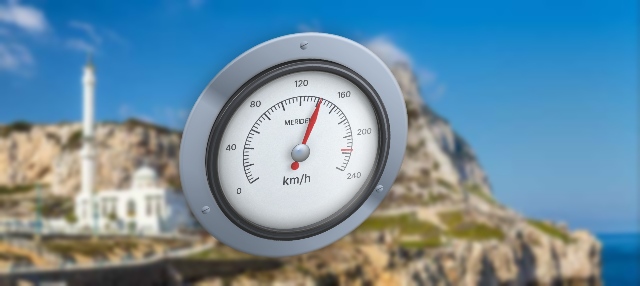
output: 140 km/h
